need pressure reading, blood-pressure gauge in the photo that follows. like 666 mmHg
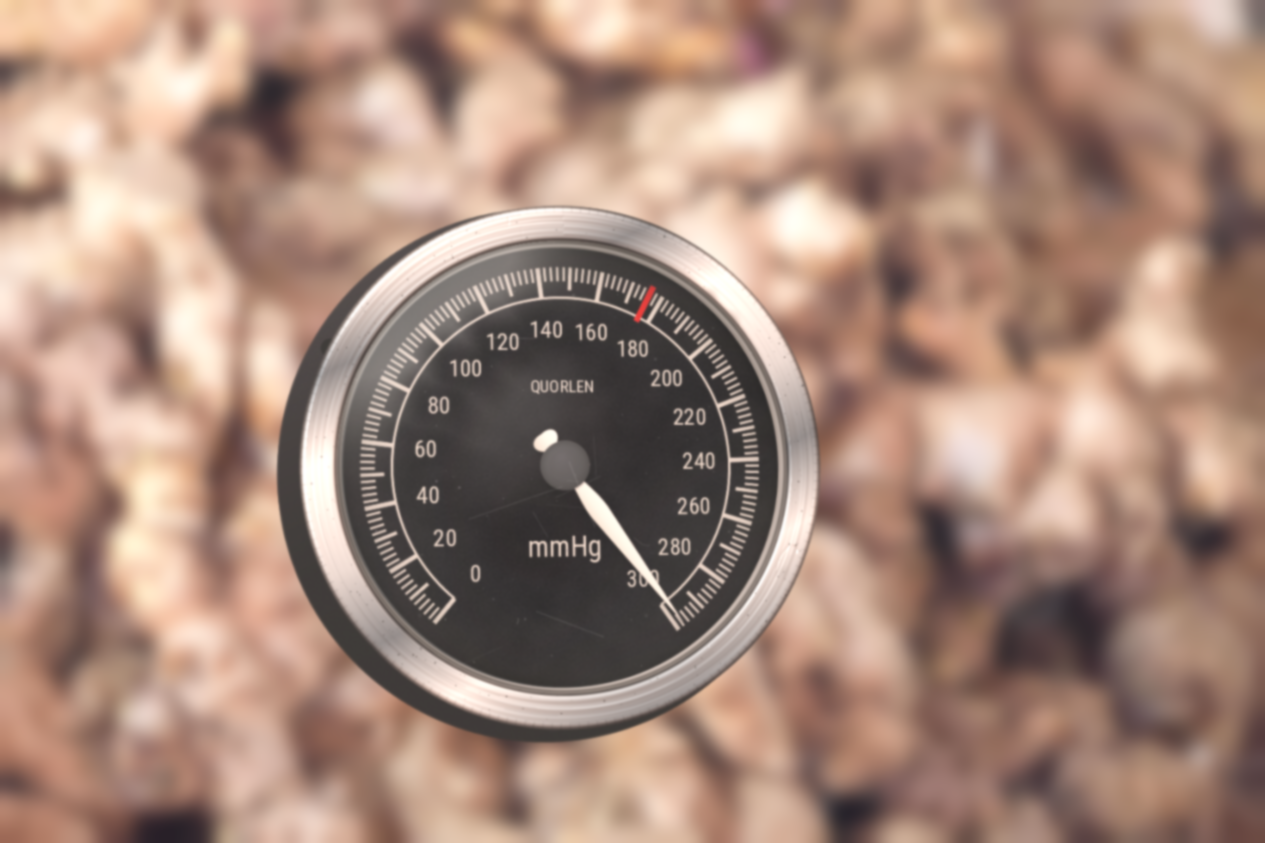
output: 298 mmHg
